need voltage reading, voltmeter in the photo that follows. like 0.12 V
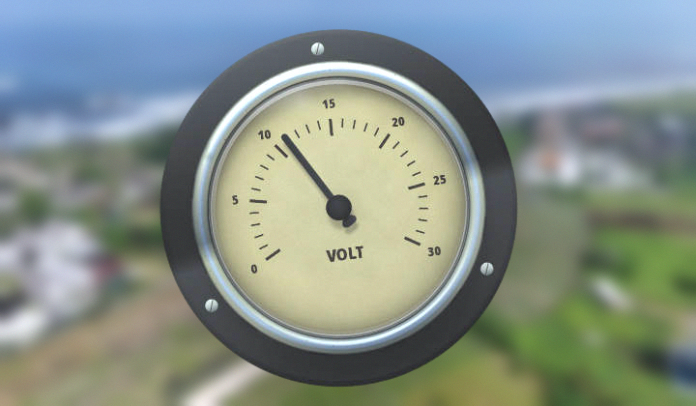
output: 11 V
